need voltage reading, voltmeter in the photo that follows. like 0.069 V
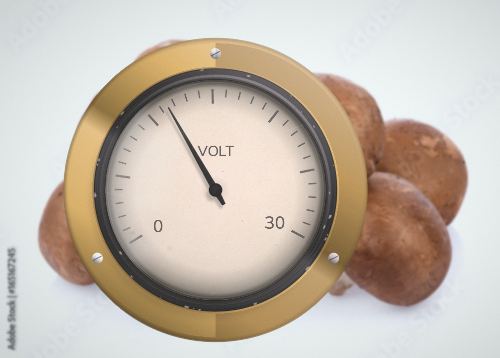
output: 11.5 V
